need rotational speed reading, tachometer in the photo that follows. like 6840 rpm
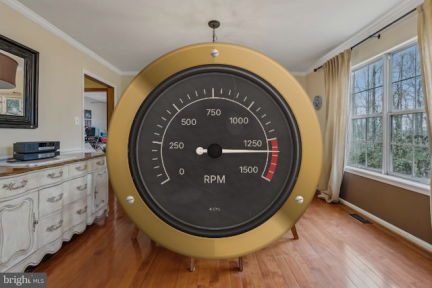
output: 1325 rpm
